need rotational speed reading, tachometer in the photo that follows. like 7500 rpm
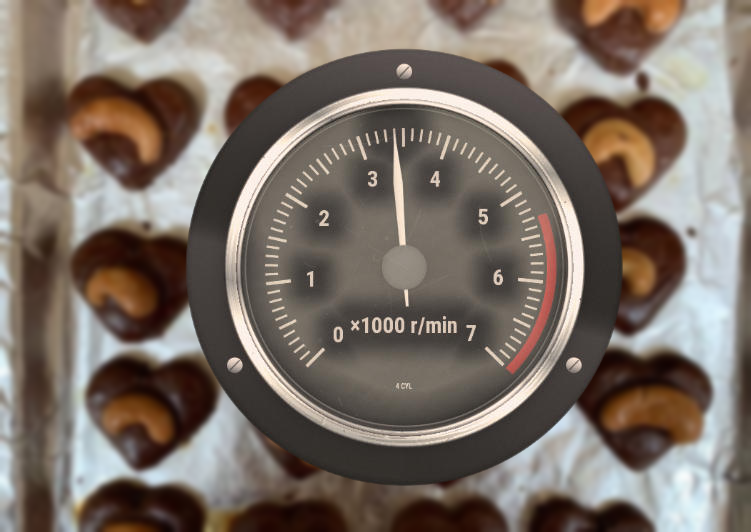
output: 3400 rpm
